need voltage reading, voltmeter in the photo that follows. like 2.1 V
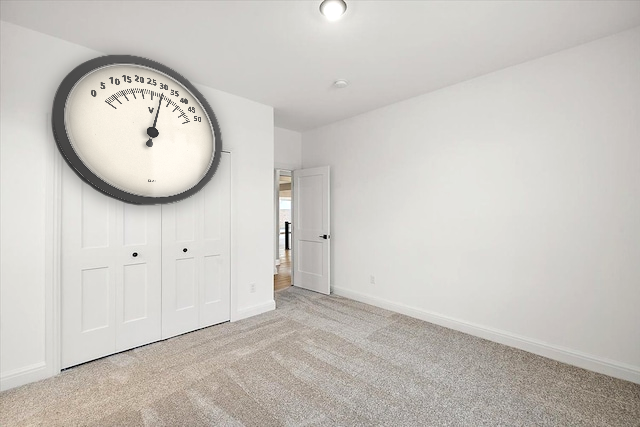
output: 30 V
